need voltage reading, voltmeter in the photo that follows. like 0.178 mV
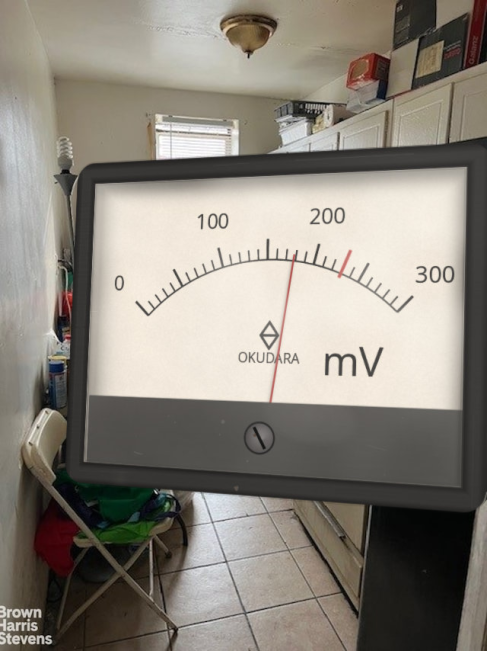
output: 180 mV
